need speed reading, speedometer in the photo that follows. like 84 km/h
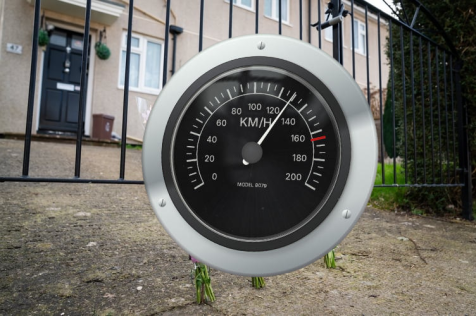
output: 130 km/h
